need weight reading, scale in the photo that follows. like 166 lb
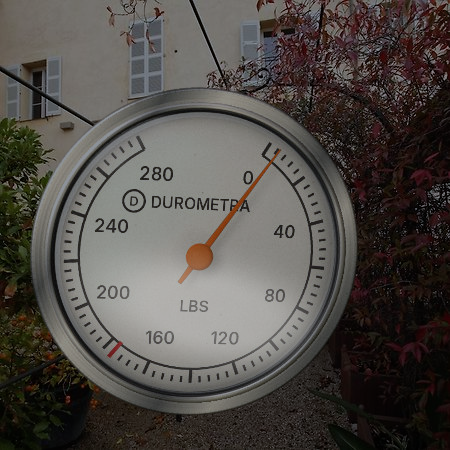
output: 4 lb
